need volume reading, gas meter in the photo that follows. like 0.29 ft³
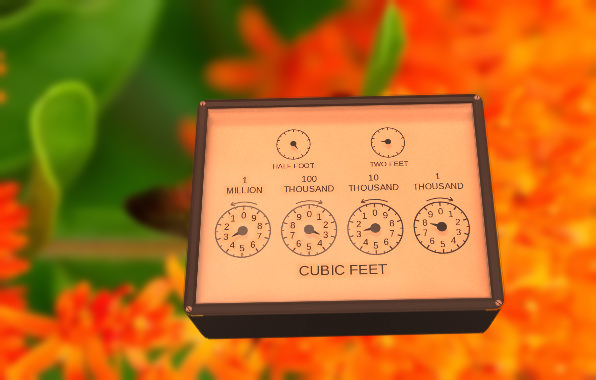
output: 332800 ft³
